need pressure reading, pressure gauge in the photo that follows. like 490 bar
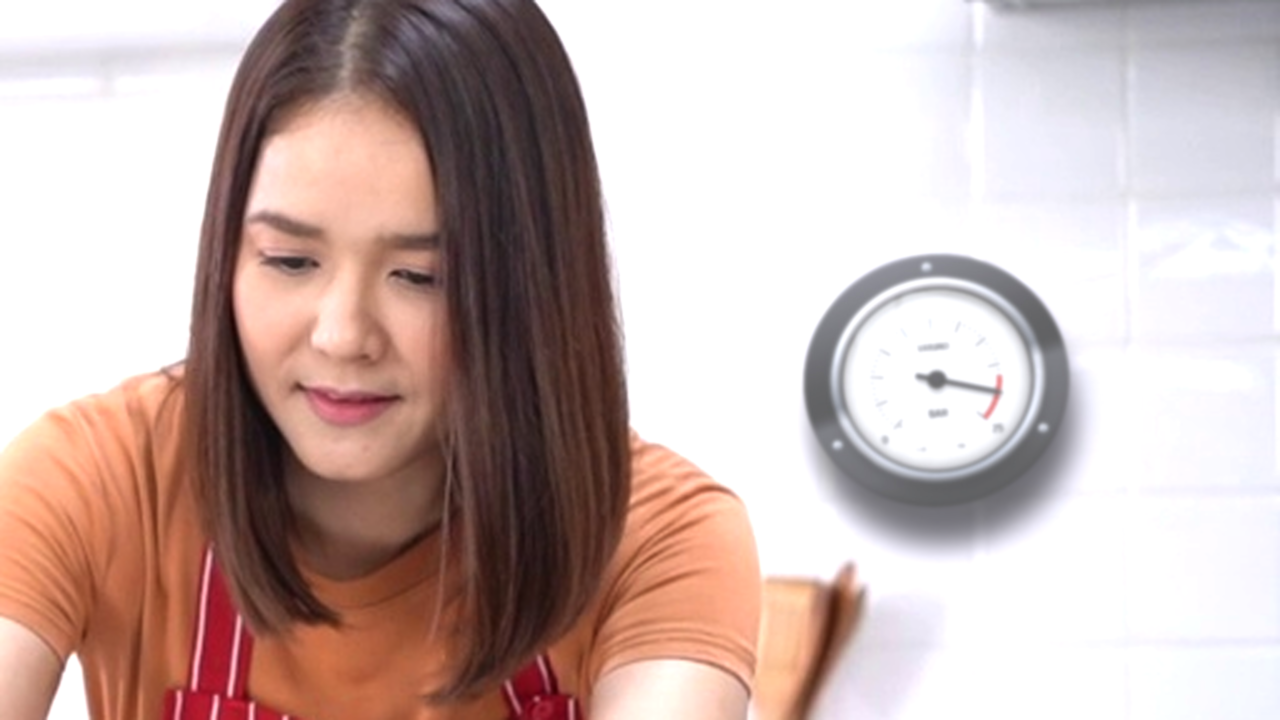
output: 22.5 bar
